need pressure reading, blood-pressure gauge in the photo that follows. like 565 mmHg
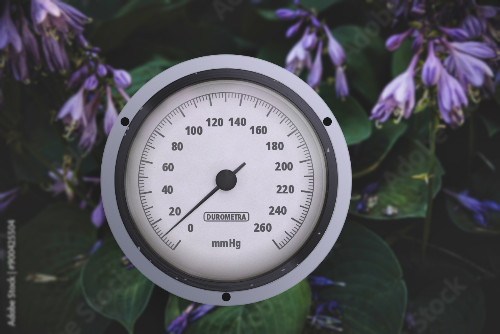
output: 10 mmHg
